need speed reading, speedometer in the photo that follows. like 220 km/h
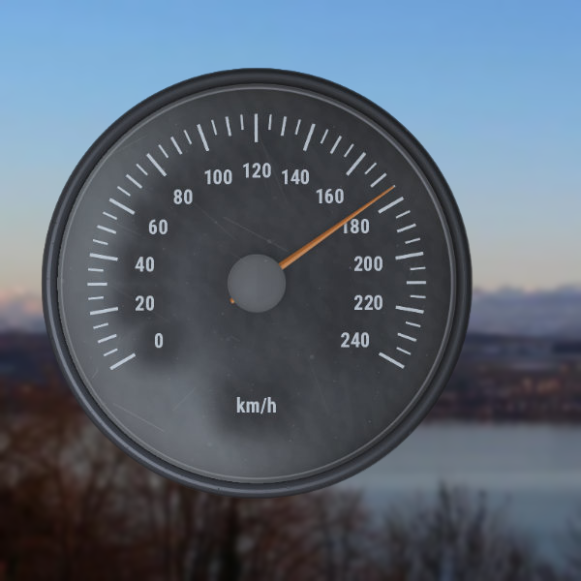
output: 175 km/h
